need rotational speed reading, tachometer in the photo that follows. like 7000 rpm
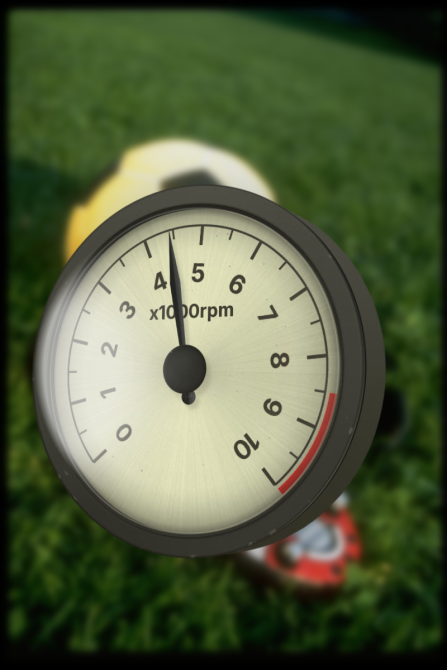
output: 4500 rpm
